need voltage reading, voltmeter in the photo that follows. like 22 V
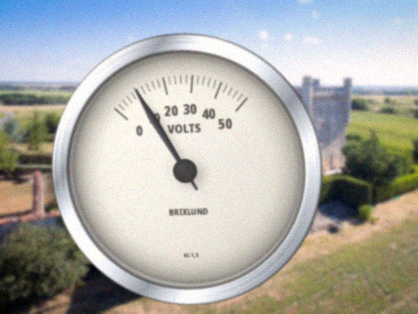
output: 10 V
